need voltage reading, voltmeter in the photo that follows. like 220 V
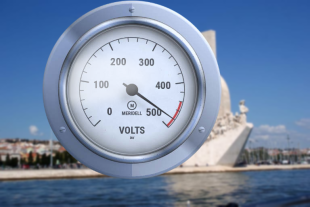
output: 480 V
